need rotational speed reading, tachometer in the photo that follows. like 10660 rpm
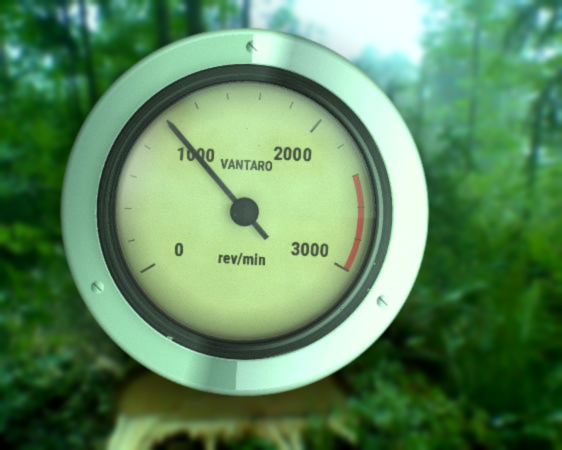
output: 1000 rpm
